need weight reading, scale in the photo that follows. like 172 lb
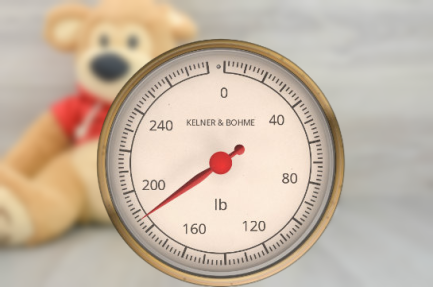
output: 186 lb
